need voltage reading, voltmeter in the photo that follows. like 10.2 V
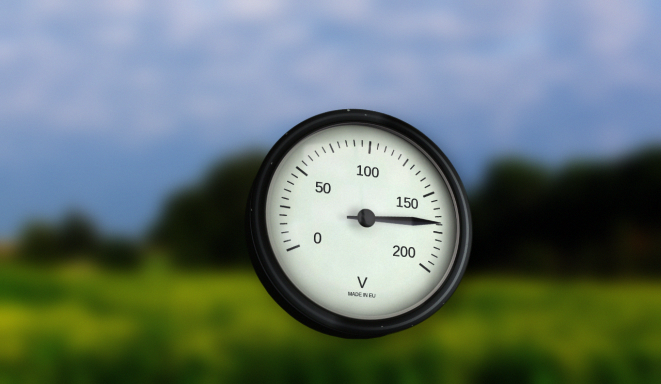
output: 170 V
